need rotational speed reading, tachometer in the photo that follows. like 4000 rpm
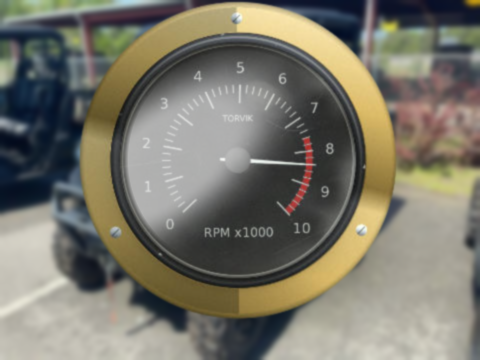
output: 8400 rpm
